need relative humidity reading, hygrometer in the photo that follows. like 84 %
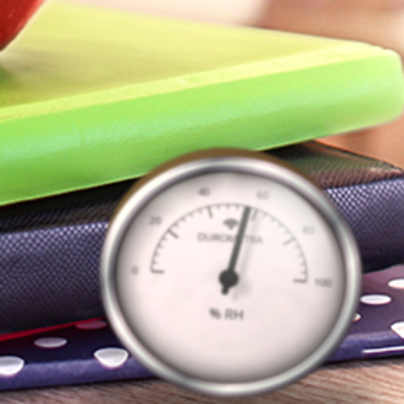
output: 56 %
